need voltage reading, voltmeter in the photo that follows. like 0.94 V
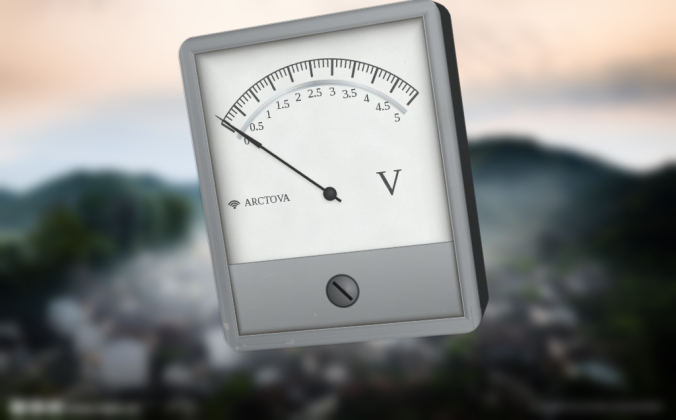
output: 0.1 V
